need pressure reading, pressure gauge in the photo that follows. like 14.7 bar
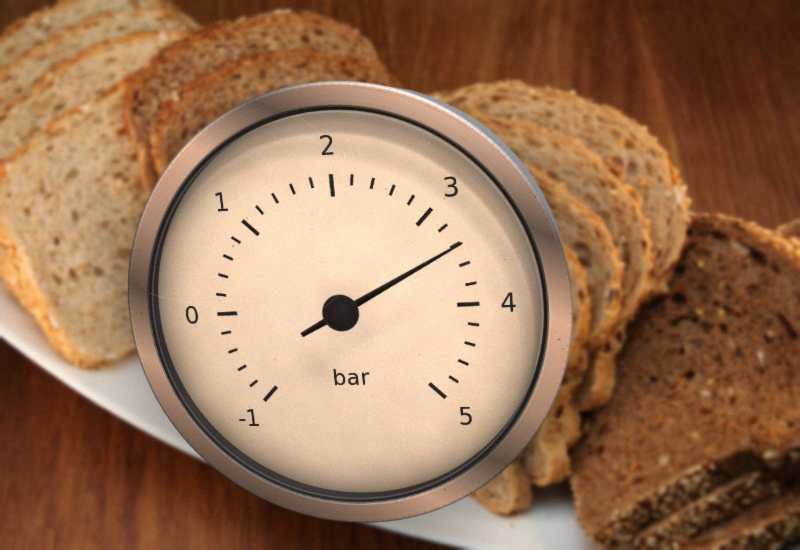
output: 3.4 bar
